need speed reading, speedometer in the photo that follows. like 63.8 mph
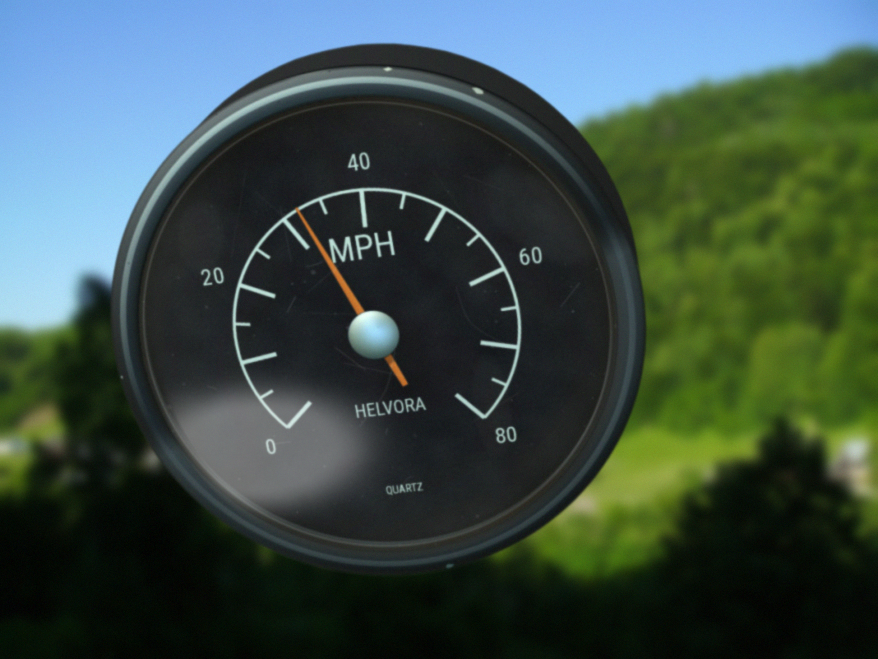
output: 32.5 mph
